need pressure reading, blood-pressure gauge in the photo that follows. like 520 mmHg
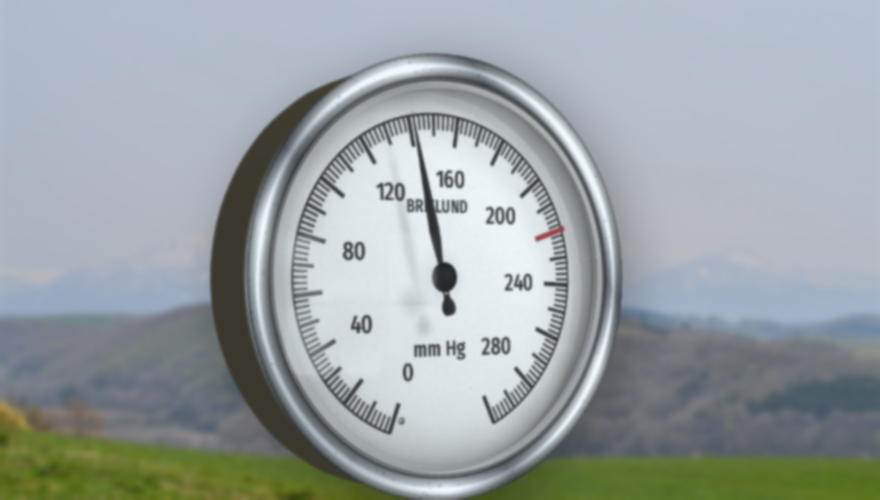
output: 140 mmHg
